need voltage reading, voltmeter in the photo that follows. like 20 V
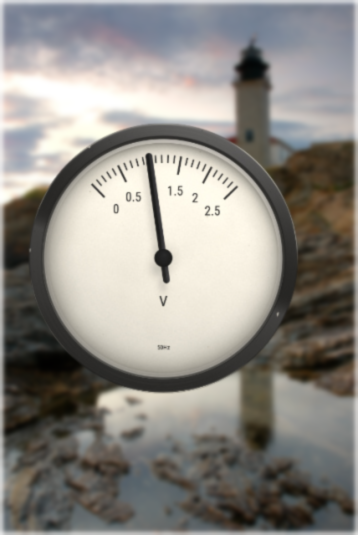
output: 1 V
